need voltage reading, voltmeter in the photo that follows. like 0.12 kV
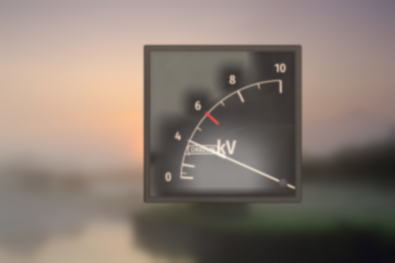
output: 4 kV
